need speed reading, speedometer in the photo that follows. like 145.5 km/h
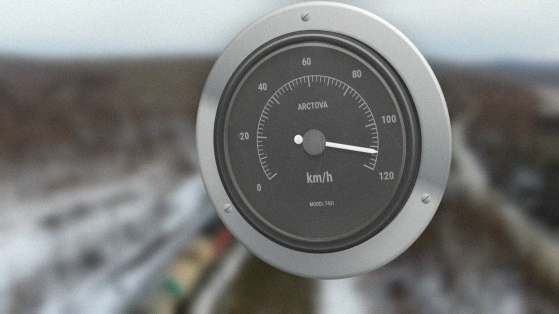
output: 112 km/h
